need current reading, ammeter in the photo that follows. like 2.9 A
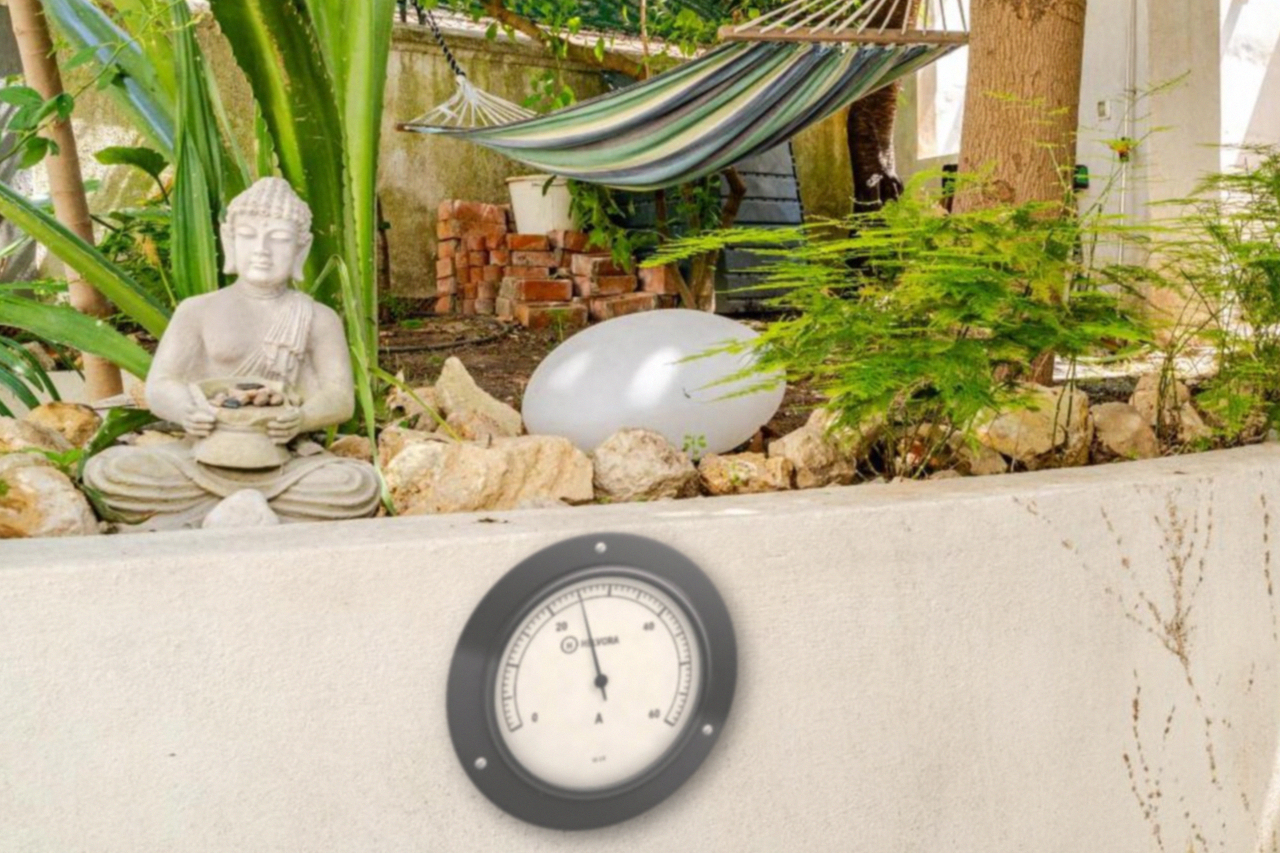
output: 25 A
